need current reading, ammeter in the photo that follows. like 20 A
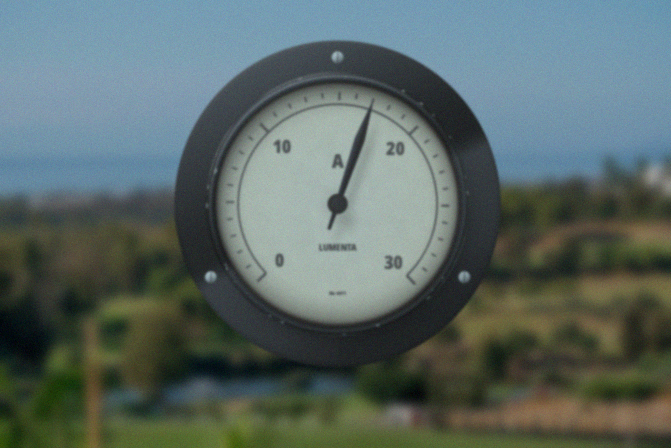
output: 17 A
